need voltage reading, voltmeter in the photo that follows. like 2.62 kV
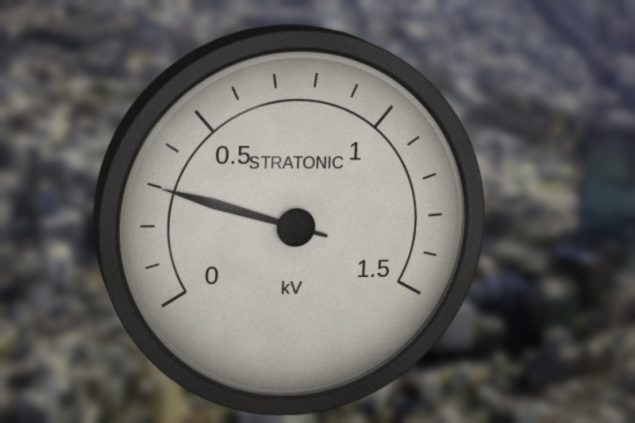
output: 0.3 kV
